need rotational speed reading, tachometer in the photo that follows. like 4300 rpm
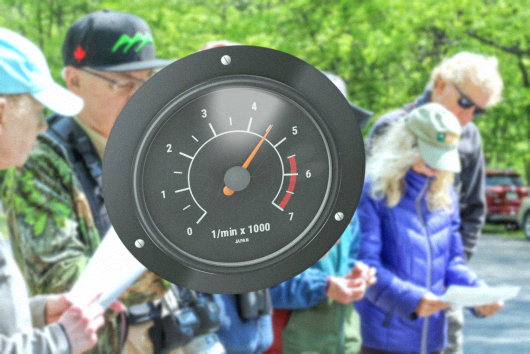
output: 4500 rpm
